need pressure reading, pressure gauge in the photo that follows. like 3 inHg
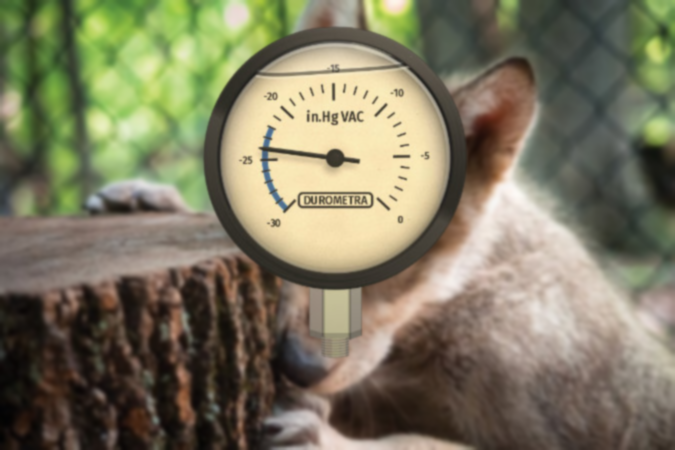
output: -24 inHg
